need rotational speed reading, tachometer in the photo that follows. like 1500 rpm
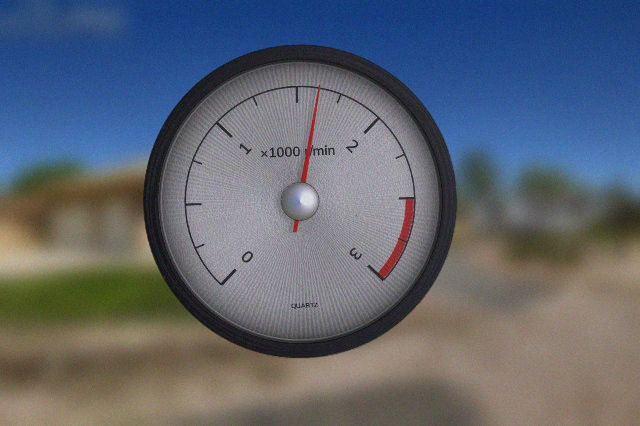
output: 1625 rpm
